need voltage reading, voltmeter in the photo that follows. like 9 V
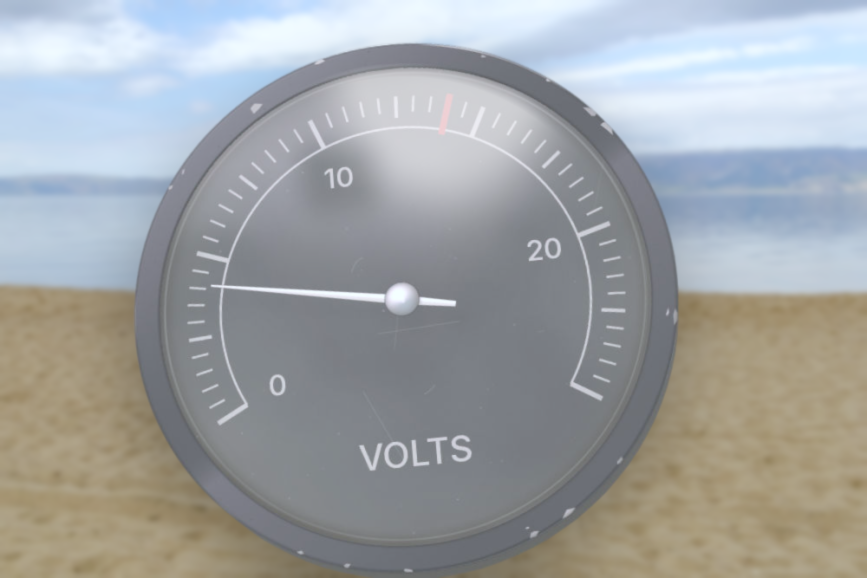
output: 4 V
